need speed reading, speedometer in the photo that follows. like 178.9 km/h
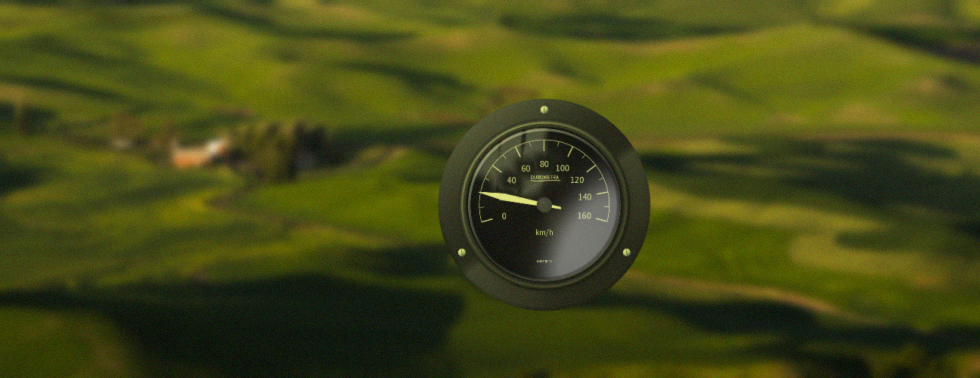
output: 20 km/h
